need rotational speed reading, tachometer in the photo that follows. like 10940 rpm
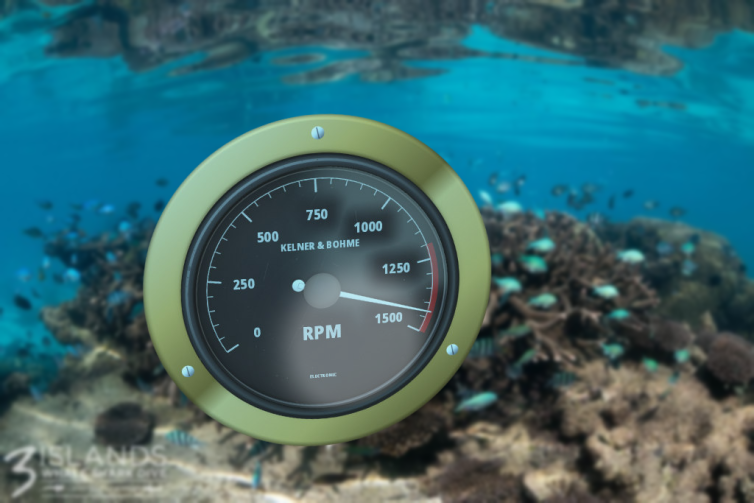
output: 1425 rpm
